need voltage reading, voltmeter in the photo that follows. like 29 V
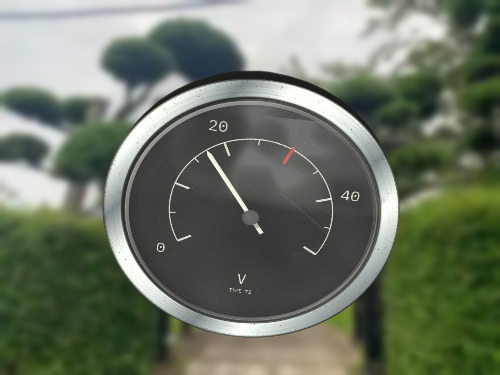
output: 17.5 V
